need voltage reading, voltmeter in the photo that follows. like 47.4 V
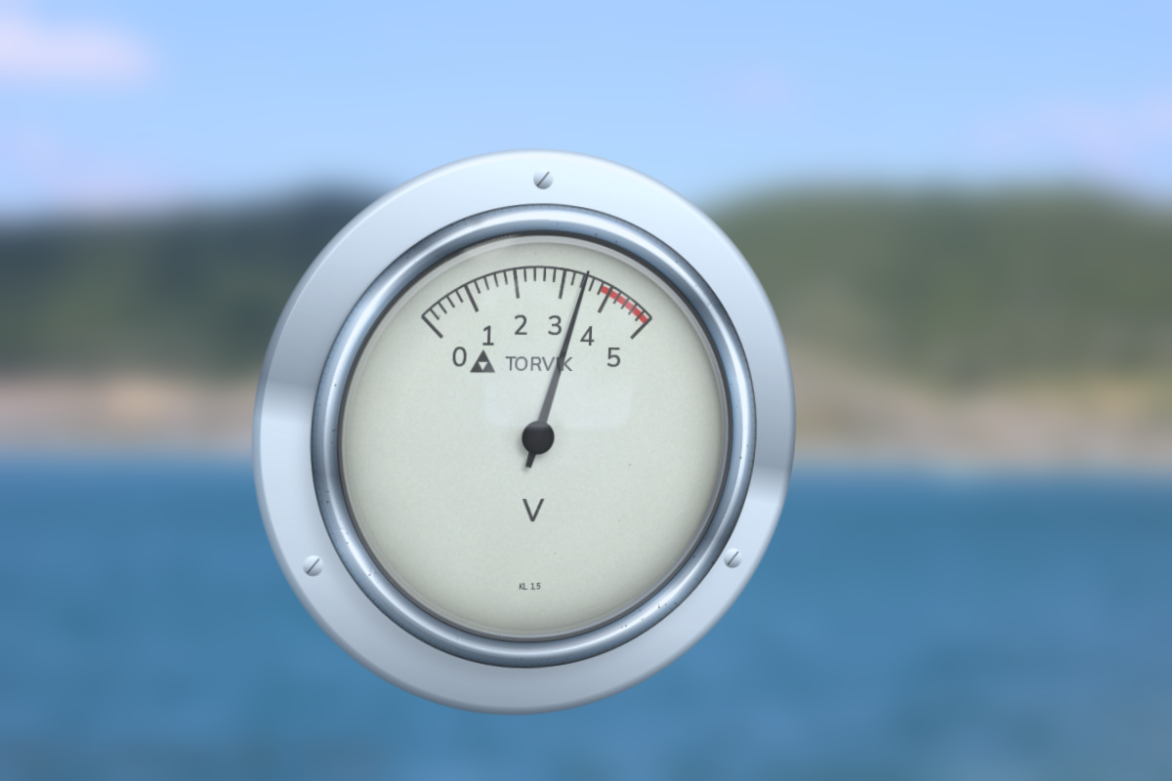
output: 3.4 V
